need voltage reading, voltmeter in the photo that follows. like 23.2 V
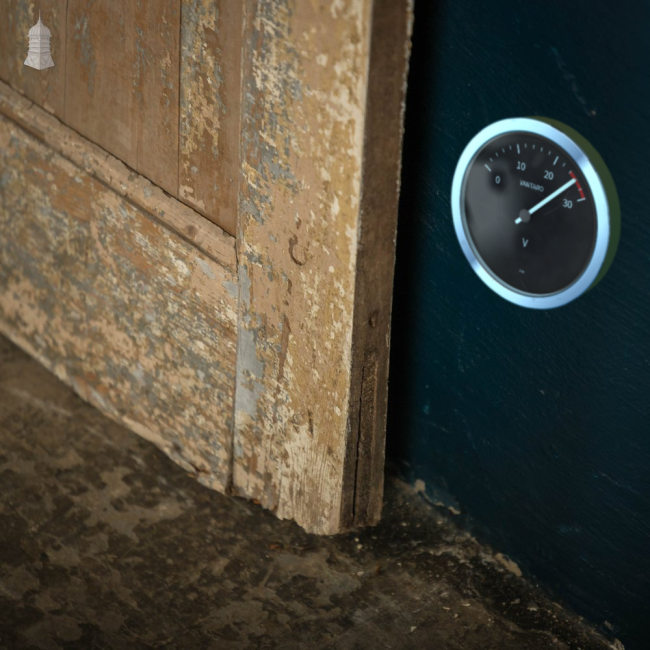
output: 26 V
